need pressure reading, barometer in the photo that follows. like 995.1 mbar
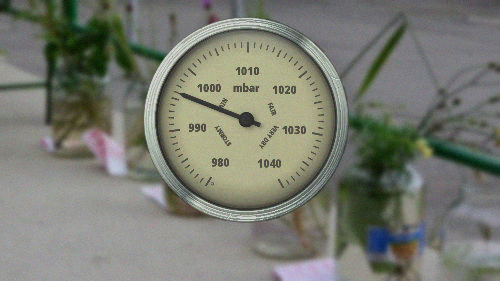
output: 996 mbar
